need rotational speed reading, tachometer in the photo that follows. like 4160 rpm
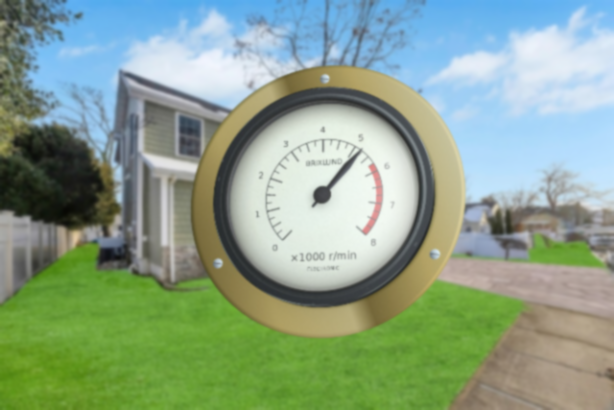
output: 5250 rpm
